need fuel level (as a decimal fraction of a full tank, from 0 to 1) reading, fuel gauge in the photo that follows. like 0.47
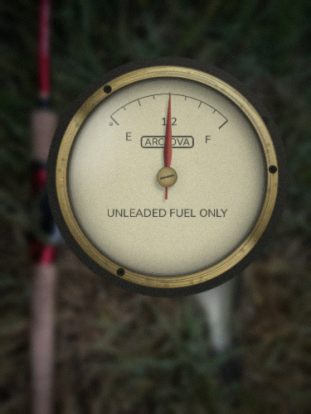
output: 0.5
